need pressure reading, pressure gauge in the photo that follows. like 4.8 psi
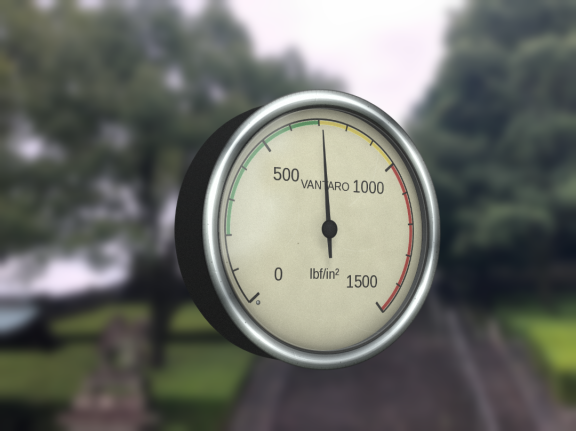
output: 700 psi
